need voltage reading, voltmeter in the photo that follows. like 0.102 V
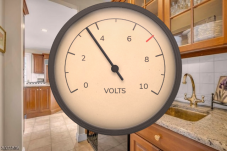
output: 3.5 V
